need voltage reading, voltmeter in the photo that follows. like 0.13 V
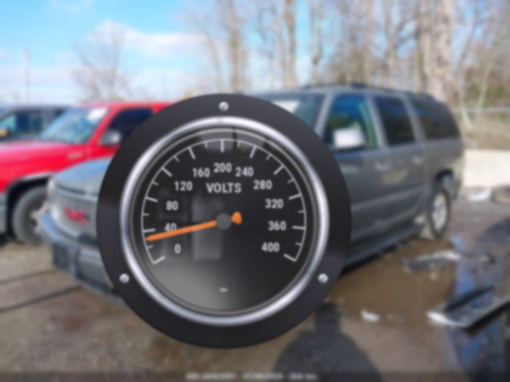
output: 30 V
